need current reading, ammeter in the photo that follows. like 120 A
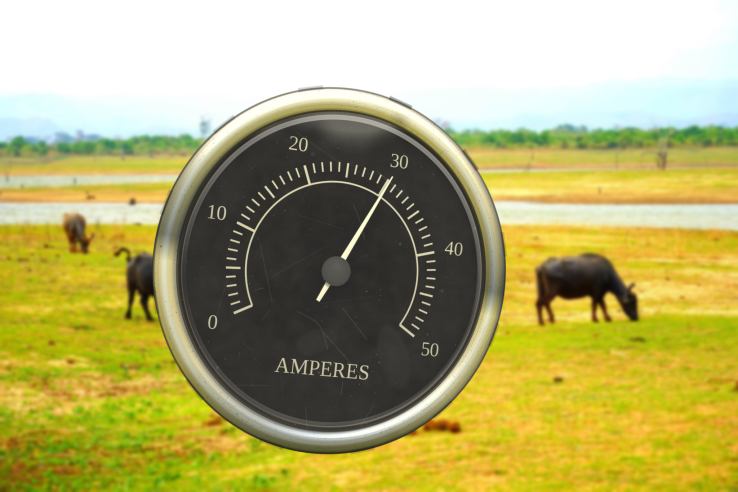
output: 30 A
